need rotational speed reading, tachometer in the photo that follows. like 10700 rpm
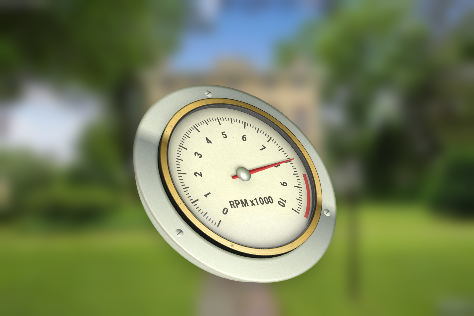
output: 8000 rpm
